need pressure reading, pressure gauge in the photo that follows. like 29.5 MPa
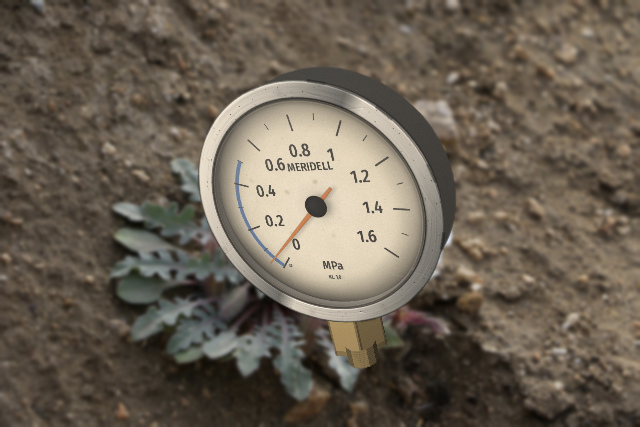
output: 0.05 MPa
